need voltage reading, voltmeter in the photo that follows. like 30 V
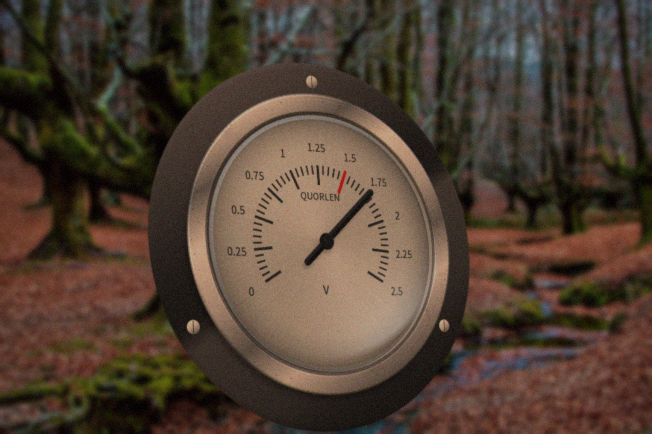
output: 1.75 V
